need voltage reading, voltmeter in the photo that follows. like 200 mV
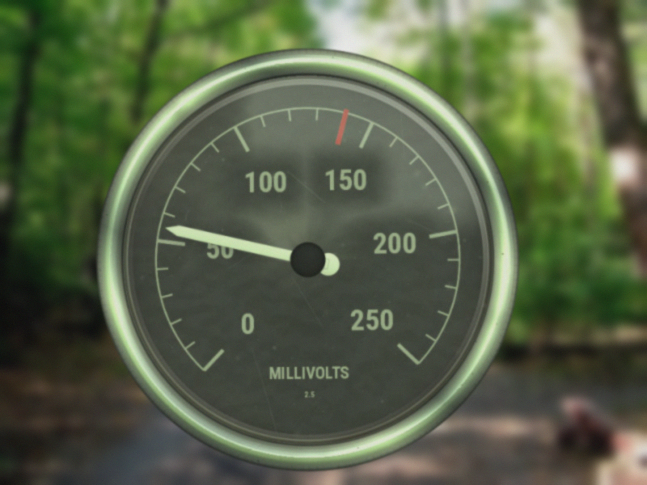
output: 55 mV
